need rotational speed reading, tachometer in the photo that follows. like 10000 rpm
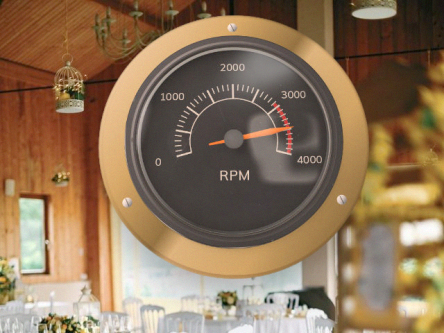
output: 3500 rpm
